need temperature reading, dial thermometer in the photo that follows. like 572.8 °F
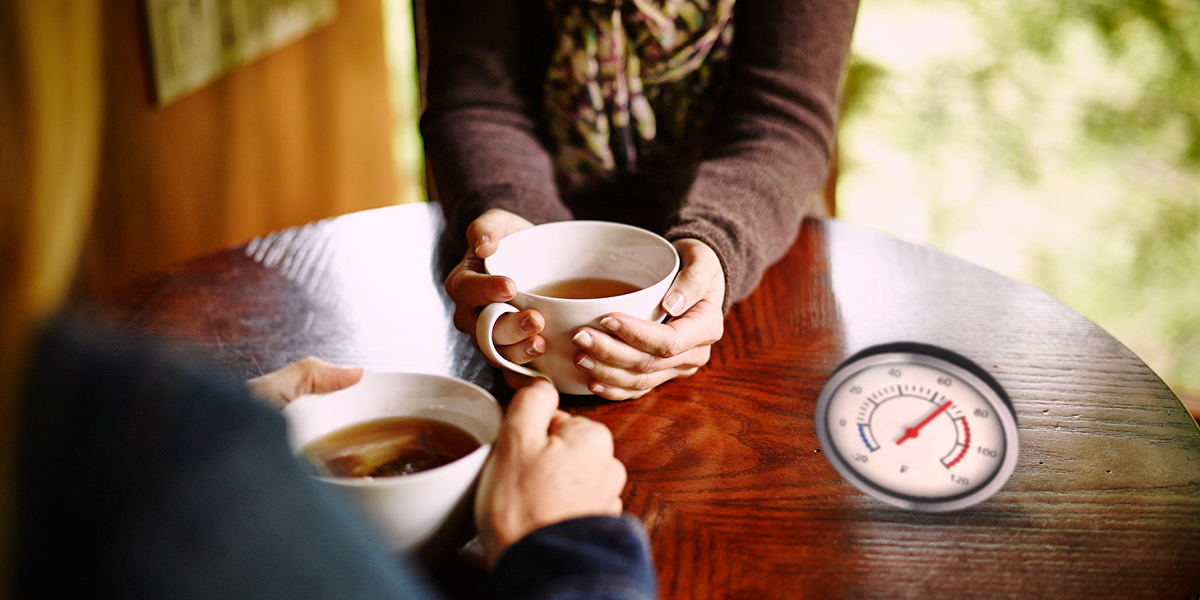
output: 68 °F
